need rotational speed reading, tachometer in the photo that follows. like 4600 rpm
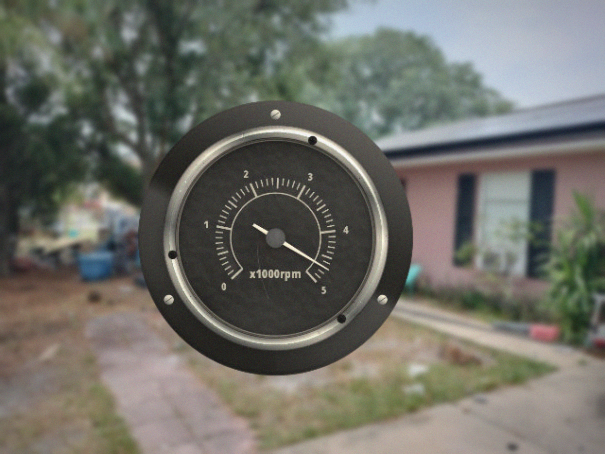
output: 4700 rpm
